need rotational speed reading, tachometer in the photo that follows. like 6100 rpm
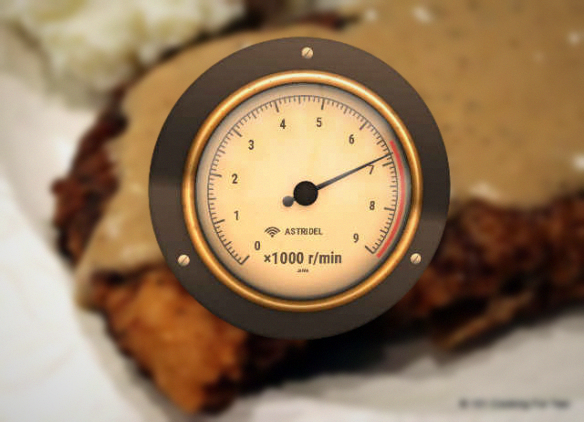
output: 6800 rpm
